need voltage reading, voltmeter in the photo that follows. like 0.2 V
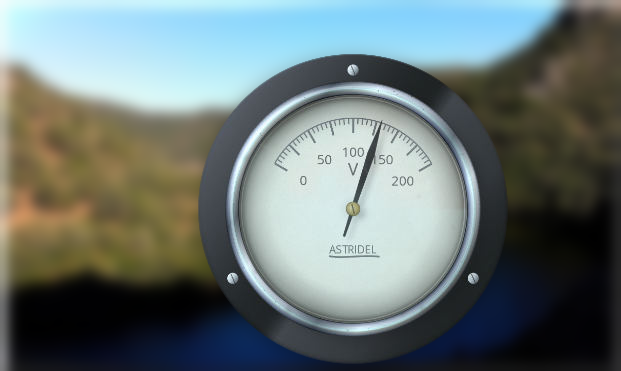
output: 130 V
